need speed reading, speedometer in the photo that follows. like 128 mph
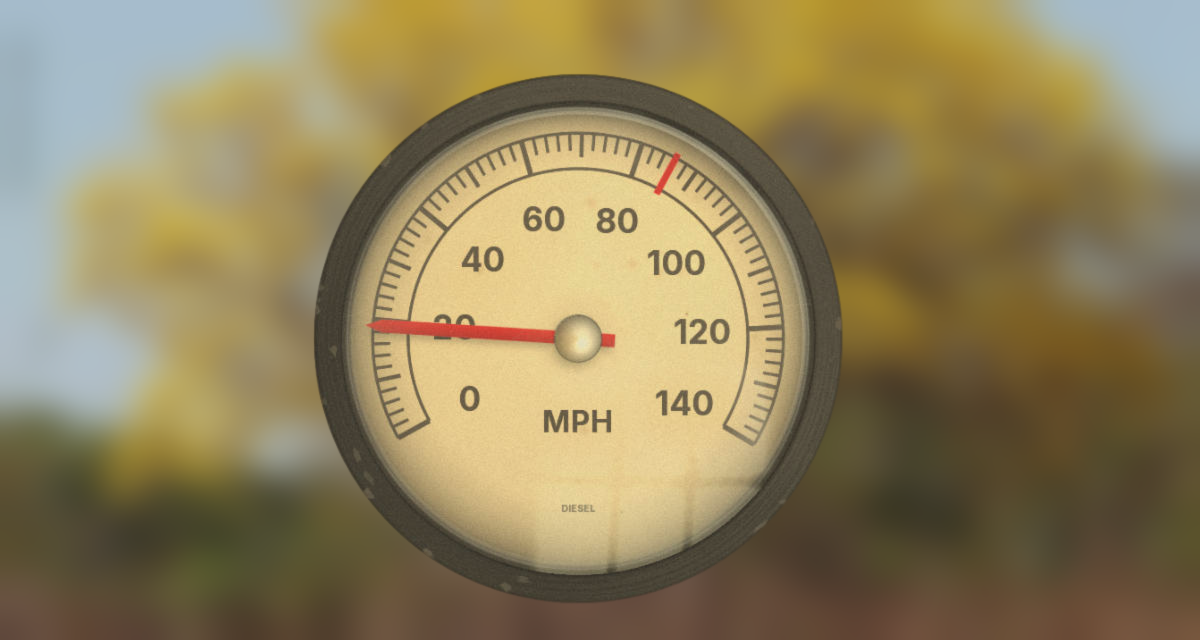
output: 19 mph
